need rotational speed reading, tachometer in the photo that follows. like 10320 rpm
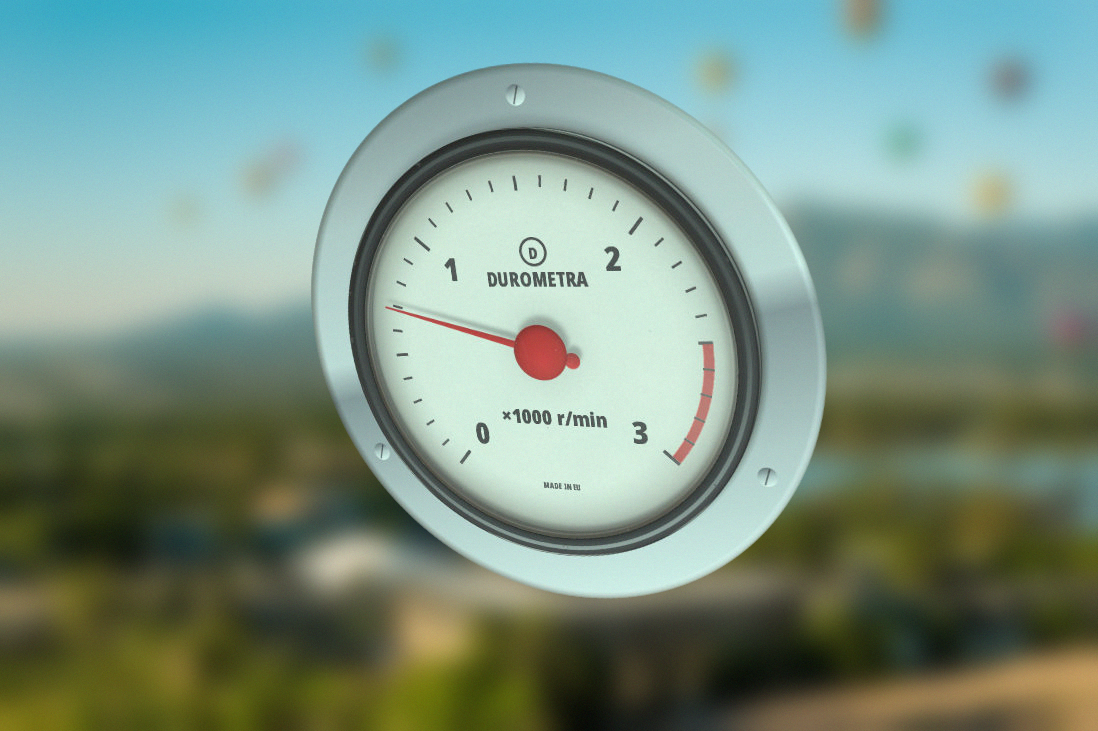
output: 700 rpm
